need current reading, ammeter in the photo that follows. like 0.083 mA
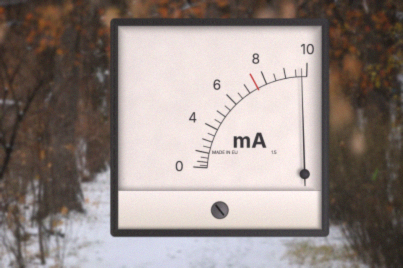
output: 9.75 mA
